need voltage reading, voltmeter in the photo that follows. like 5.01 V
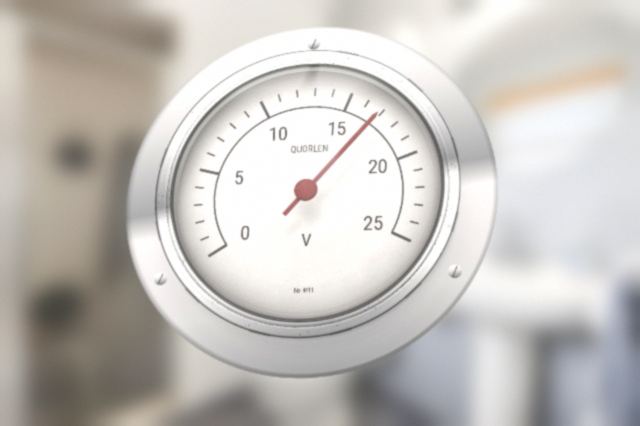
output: 17 V
